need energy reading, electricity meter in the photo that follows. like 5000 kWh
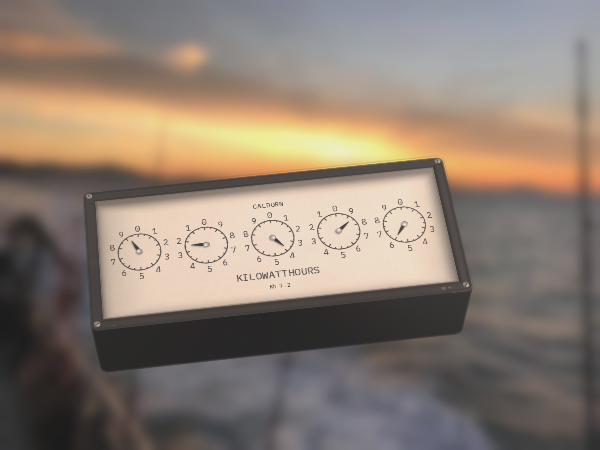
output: 92386 kWh
